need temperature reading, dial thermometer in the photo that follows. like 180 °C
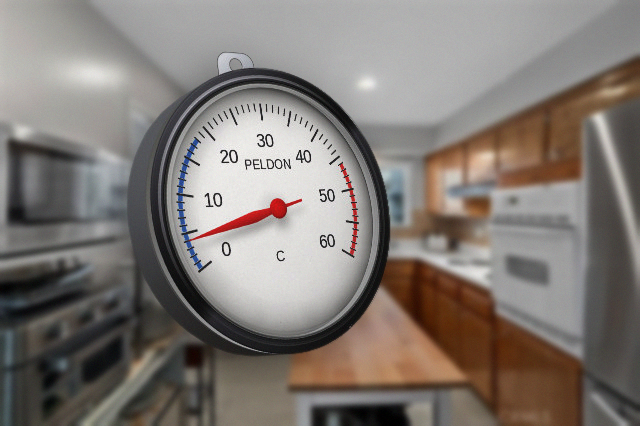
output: 4 °C
